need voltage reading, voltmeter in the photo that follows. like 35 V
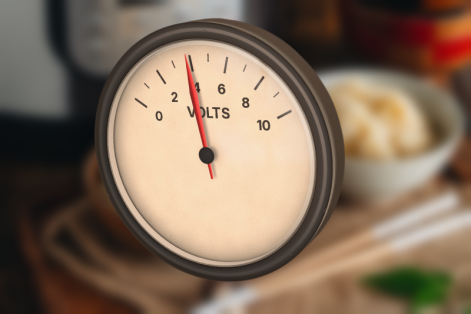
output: 4 V
